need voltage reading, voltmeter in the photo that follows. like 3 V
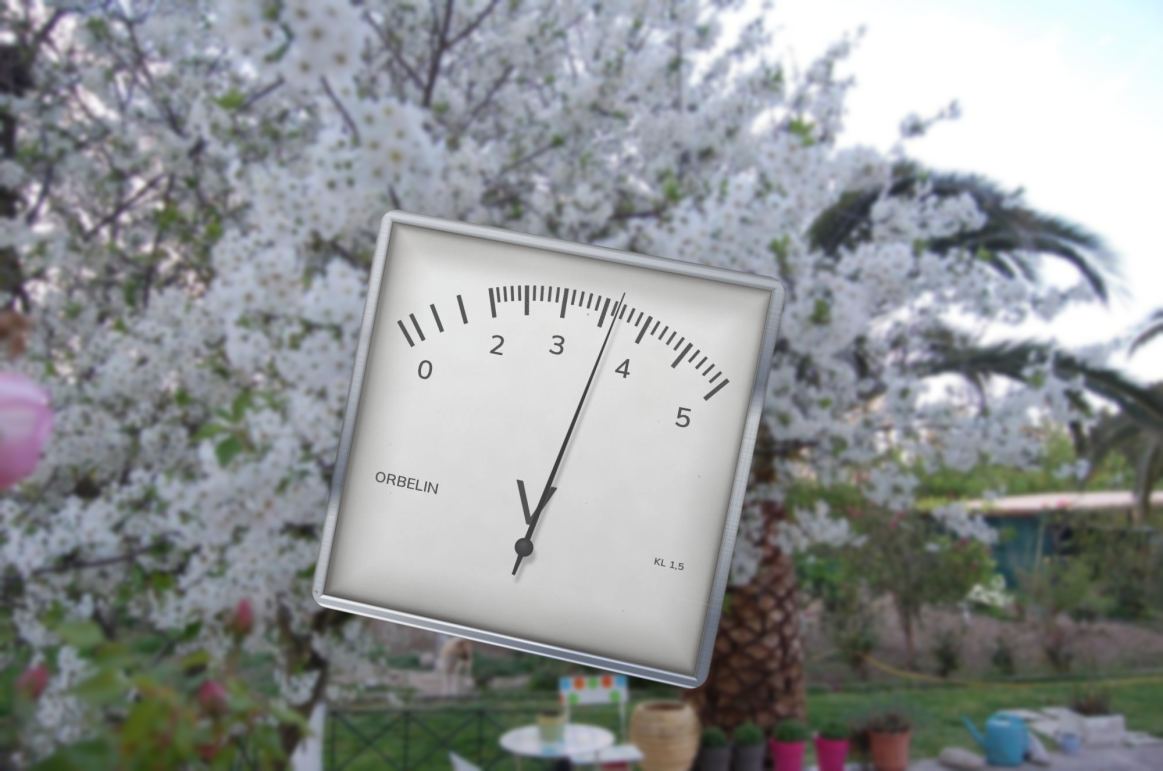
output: 3.65 V
